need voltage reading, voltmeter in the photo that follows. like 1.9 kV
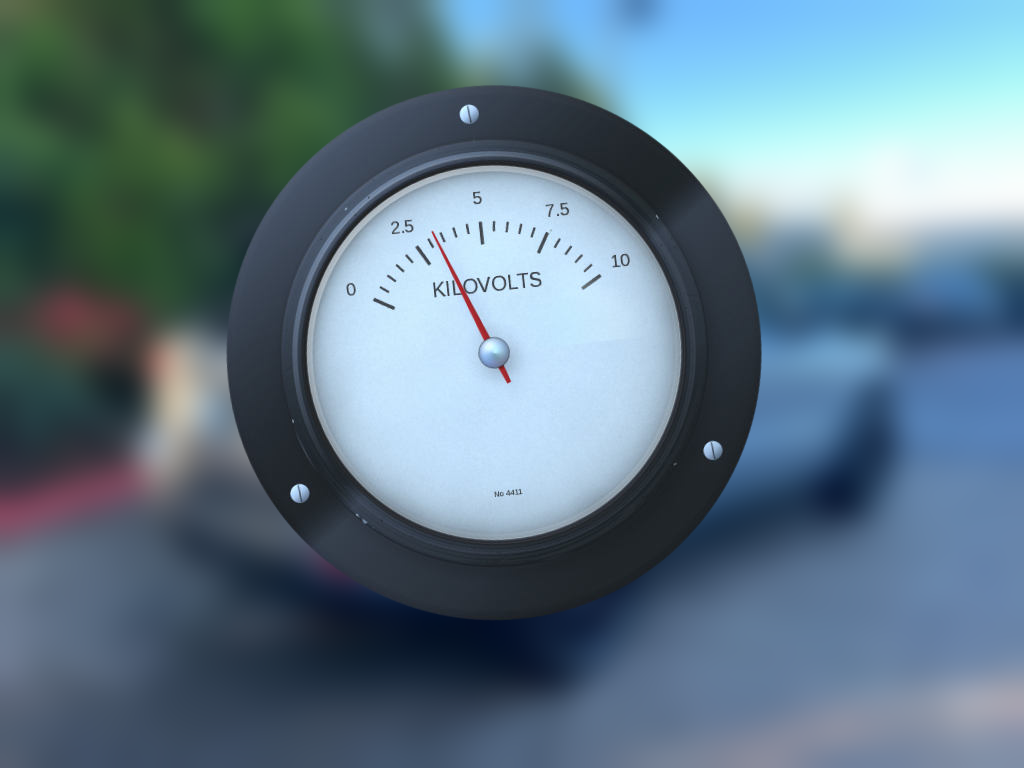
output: 3.25 kV
